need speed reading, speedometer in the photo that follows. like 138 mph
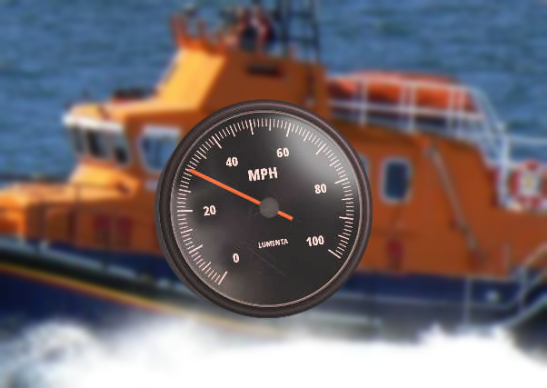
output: 30 mph
